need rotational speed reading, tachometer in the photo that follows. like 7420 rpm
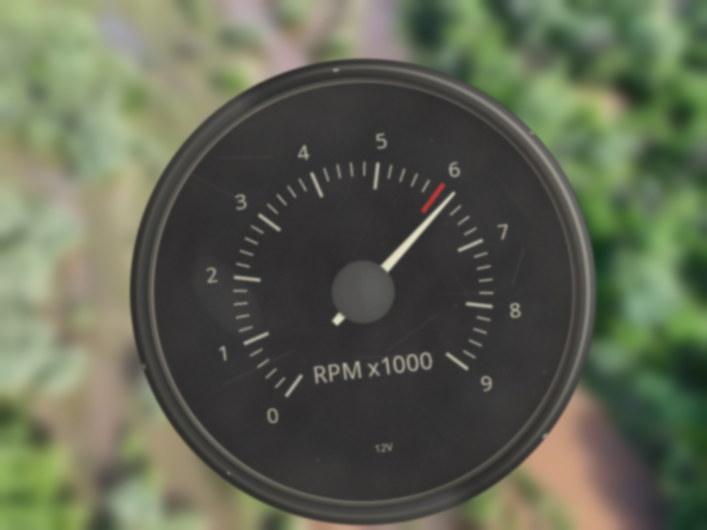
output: 6200 rpm
